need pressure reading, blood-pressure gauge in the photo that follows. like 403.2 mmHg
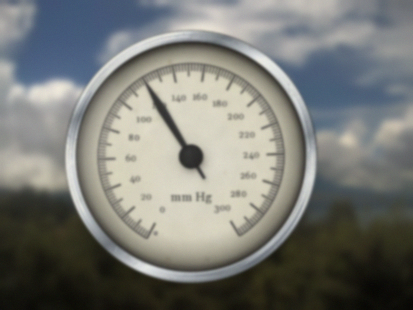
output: 120 mmHg
